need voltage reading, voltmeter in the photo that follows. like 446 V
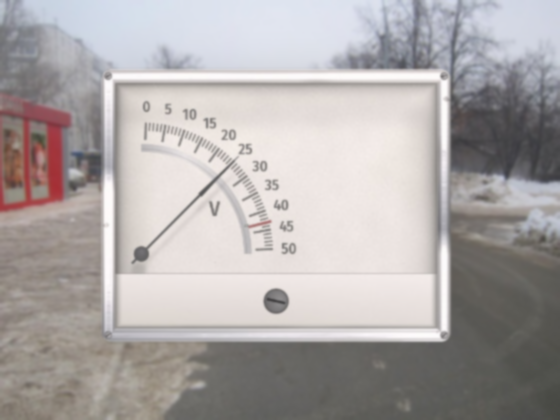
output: 25 V
